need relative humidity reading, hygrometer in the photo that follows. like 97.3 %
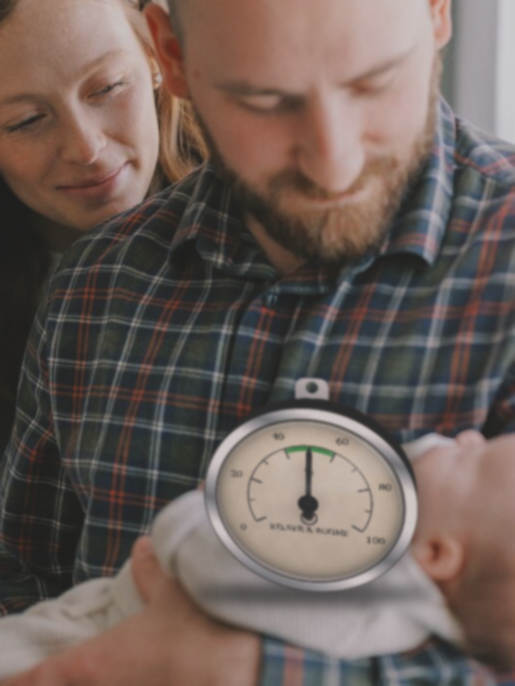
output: 50 %
